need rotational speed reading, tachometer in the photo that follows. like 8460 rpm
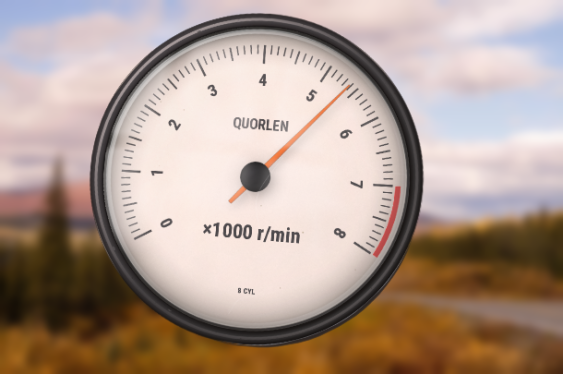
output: 5400 rpm
